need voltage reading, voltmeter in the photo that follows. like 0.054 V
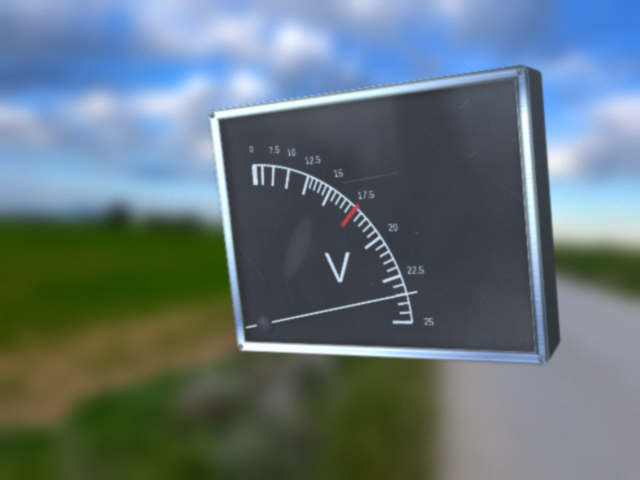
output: 23.5 V
